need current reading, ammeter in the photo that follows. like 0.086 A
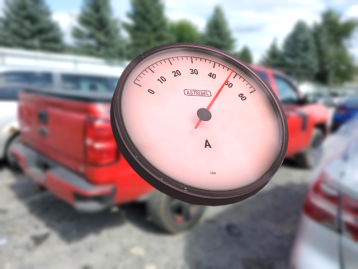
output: 48 A
